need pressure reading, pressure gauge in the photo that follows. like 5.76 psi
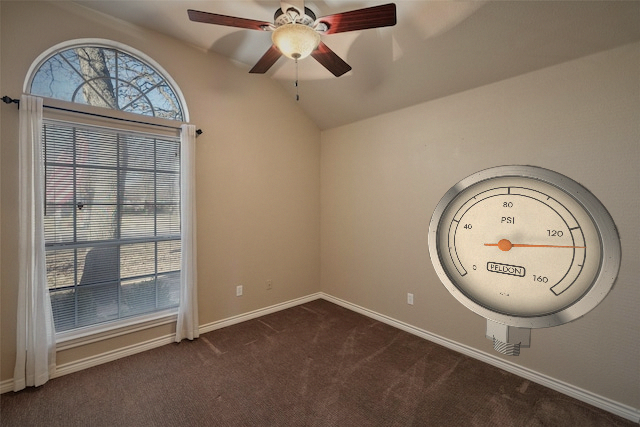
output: 130 psi
